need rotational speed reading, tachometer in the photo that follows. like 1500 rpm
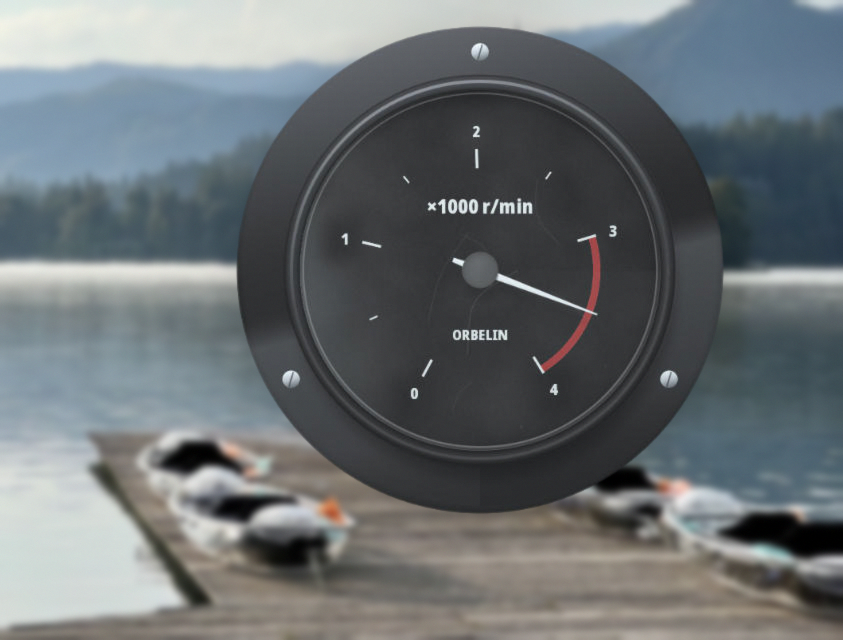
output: 3500 rpm
